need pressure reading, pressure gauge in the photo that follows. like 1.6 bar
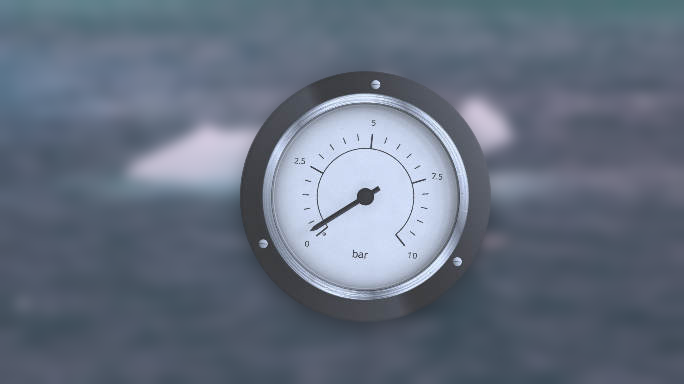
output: 0.25 bar
